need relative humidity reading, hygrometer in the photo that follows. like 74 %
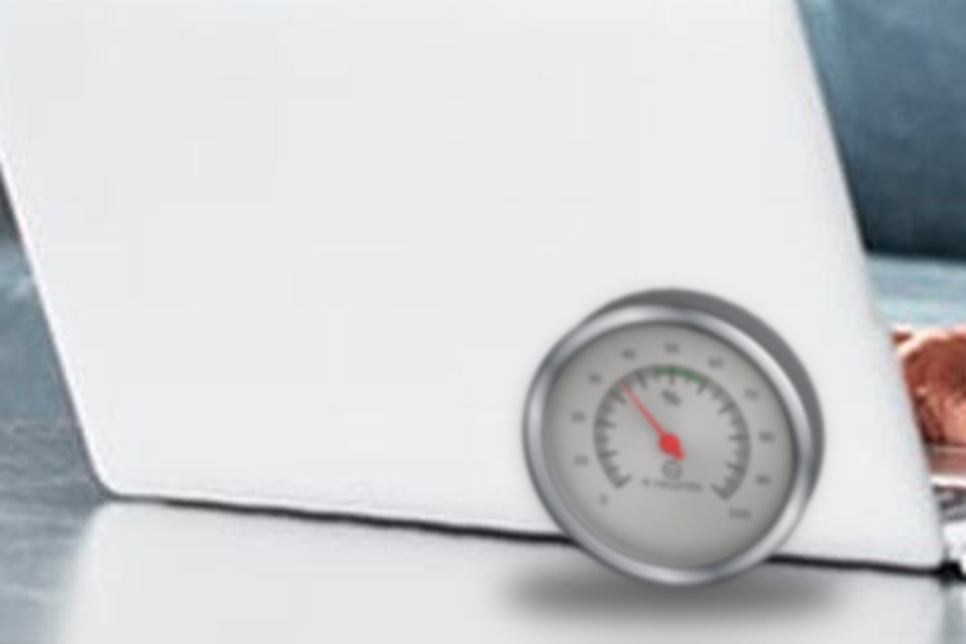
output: 35 %
